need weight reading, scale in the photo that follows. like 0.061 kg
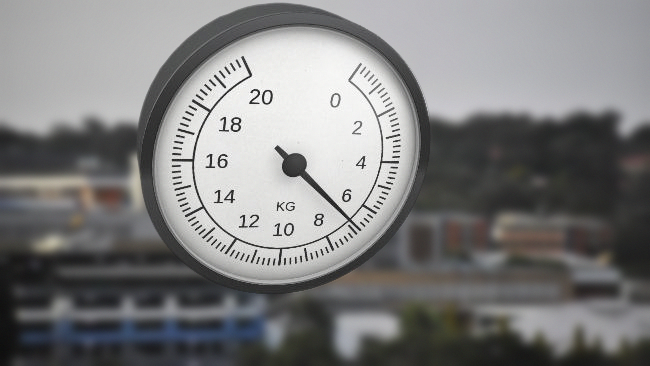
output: 6.8 kg
